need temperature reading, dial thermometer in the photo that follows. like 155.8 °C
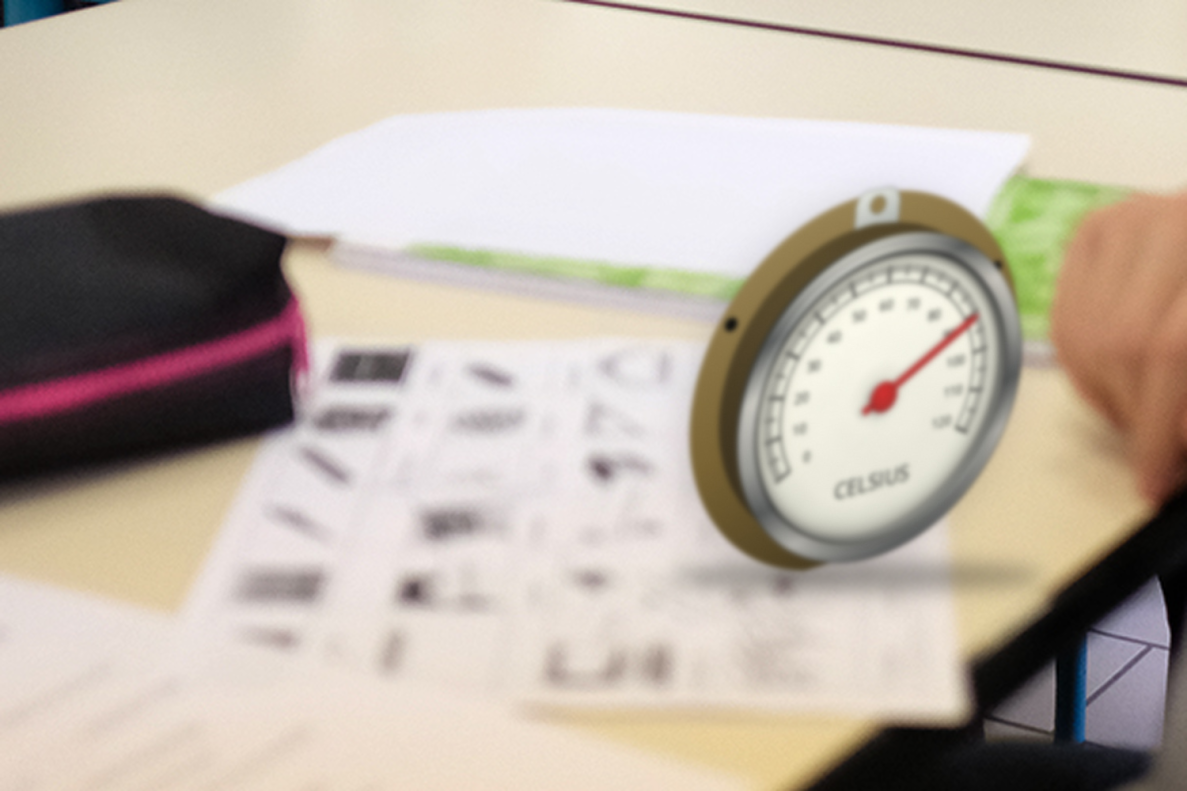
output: 90 °C
